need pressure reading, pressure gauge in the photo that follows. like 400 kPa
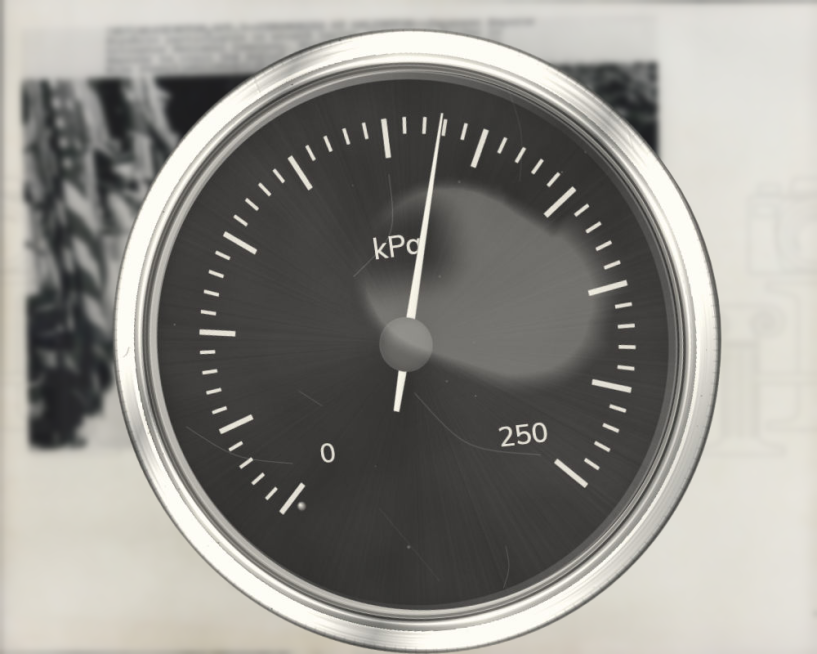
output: 140 kPa
